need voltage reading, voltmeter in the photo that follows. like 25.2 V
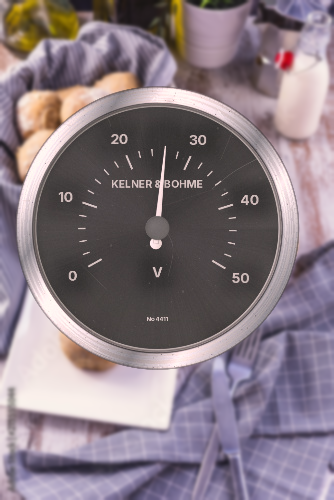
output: 26 V
